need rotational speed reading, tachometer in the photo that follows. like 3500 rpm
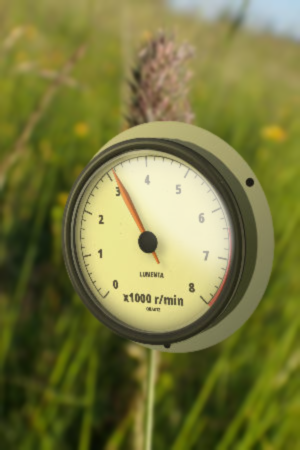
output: 3200 rpm
